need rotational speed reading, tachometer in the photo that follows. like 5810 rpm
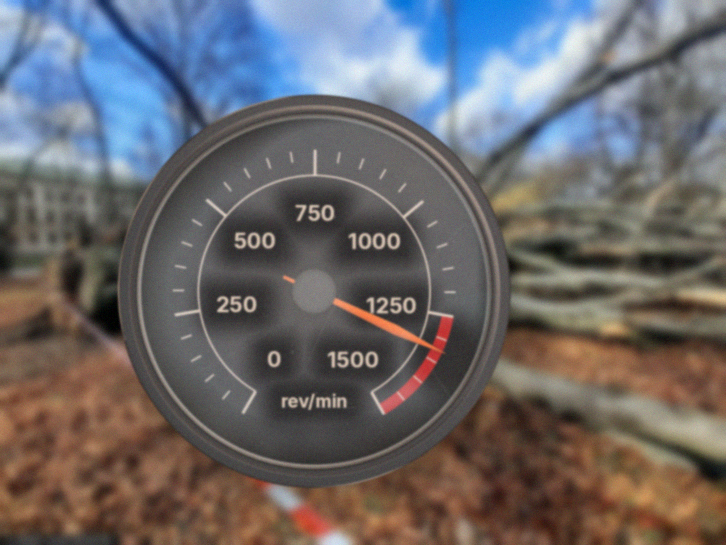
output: 1325 rpm
